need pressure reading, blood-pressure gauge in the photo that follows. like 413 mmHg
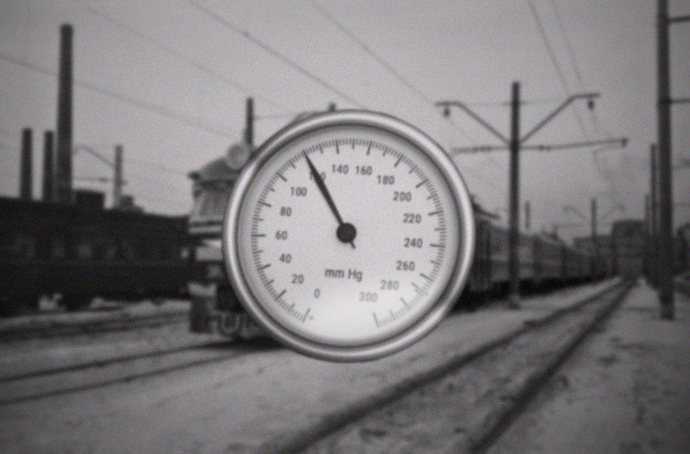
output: 120 mmHg
